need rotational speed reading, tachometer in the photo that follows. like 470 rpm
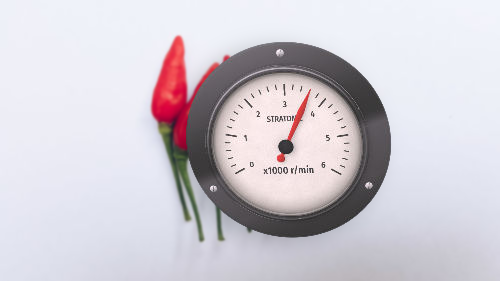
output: 3600 rpm
